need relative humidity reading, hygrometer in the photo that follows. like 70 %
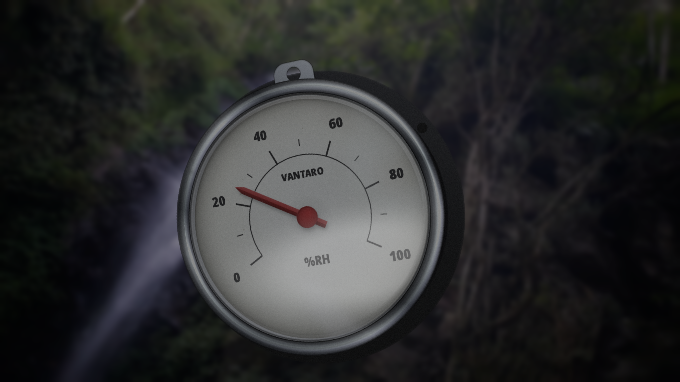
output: 25 %
